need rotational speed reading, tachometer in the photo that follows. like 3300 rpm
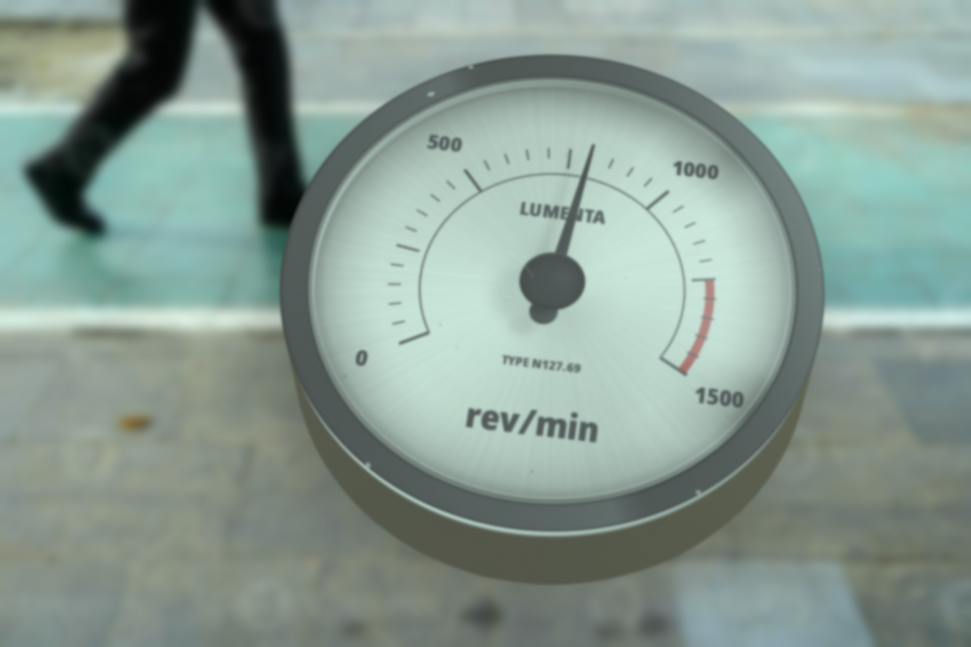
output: 800 rpm
